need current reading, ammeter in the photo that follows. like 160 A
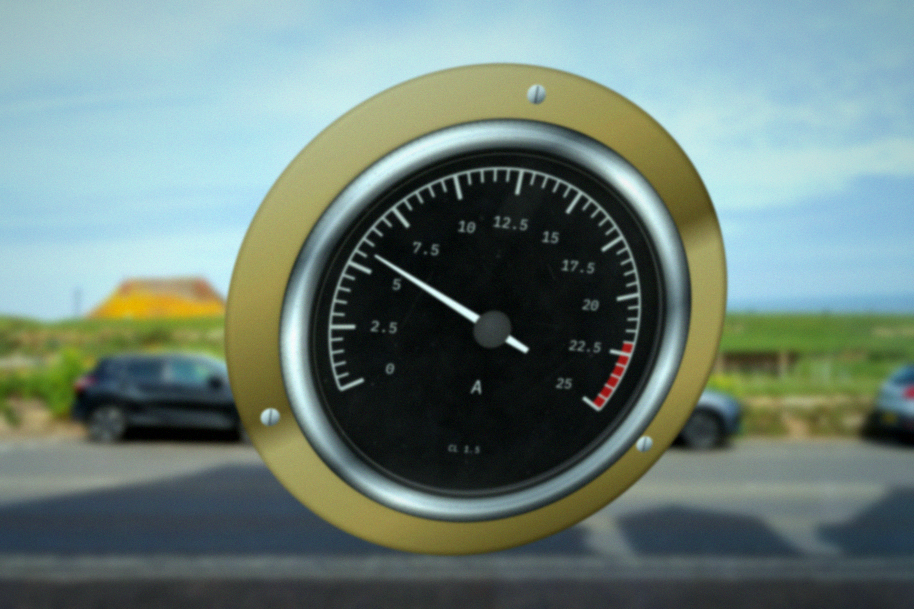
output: 5.75 A
